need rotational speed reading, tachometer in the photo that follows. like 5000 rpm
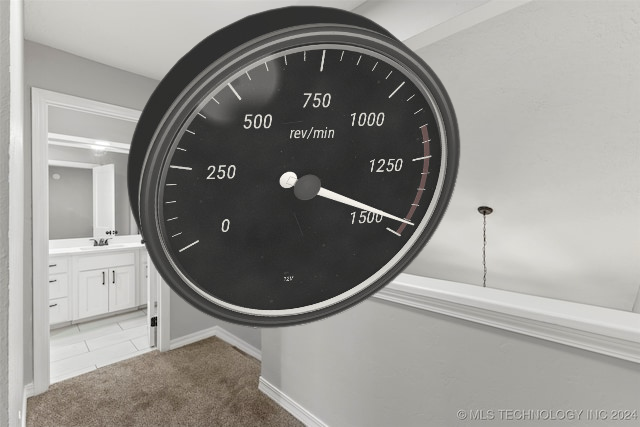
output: 1450 rpm
